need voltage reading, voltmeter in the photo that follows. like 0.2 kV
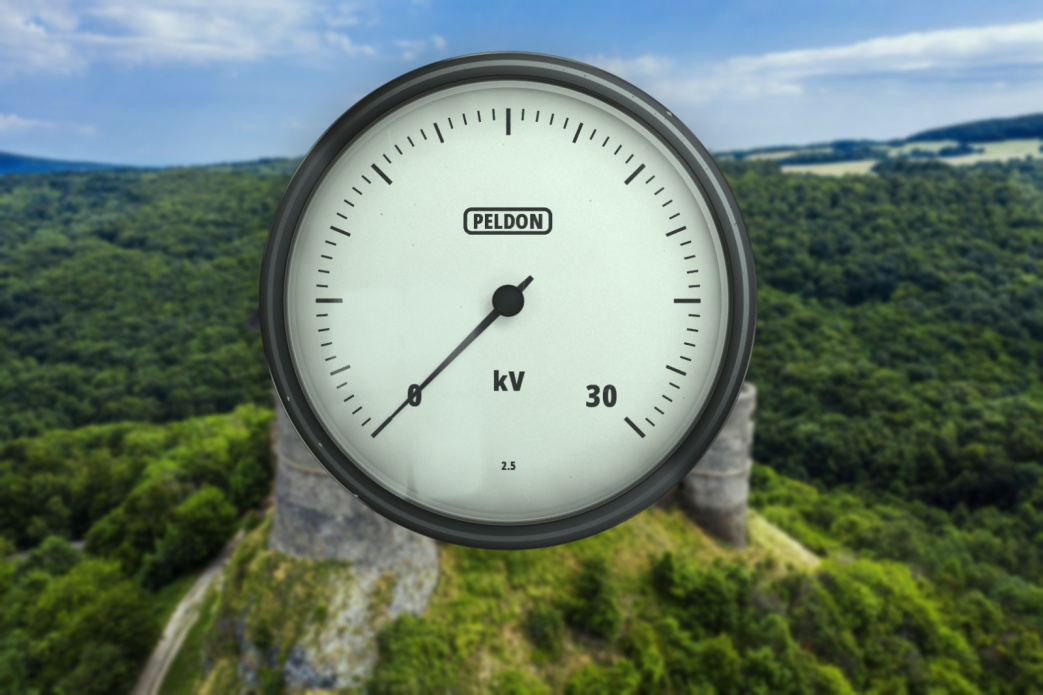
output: 0 kV
